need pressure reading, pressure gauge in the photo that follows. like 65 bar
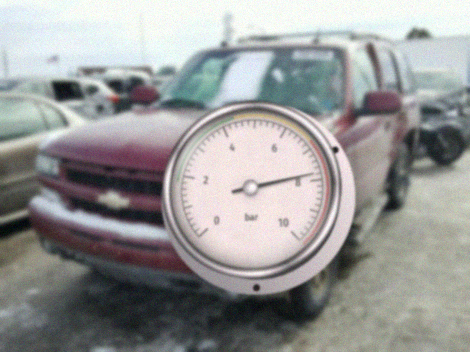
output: 7.8 bar
